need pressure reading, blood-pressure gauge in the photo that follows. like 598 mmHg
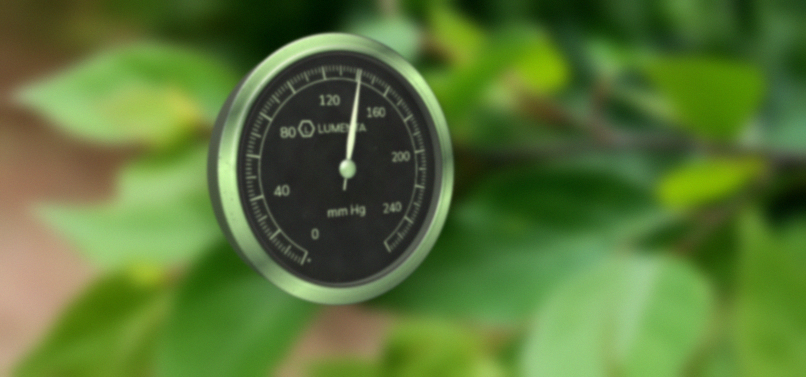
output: 140 mmHg
